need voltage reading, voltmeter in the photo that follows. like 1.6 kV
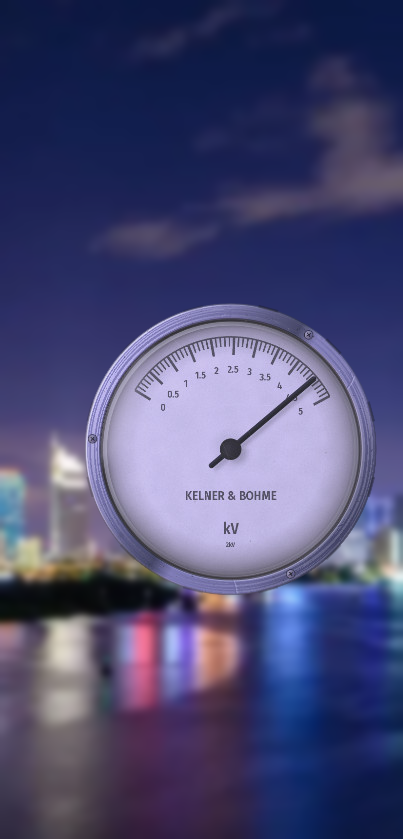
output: 4.5 kV
